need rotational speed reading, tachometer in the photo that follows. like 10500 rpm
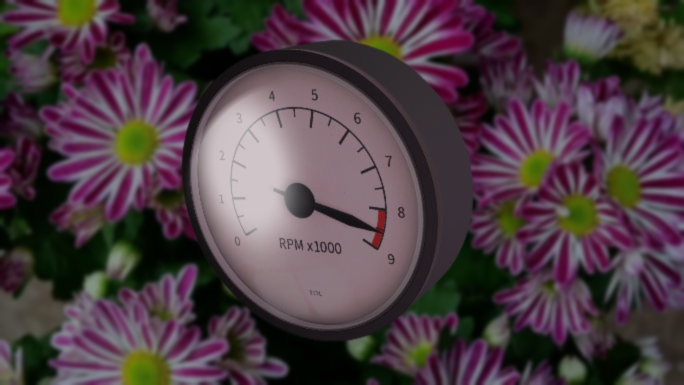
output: 8500 rpm
